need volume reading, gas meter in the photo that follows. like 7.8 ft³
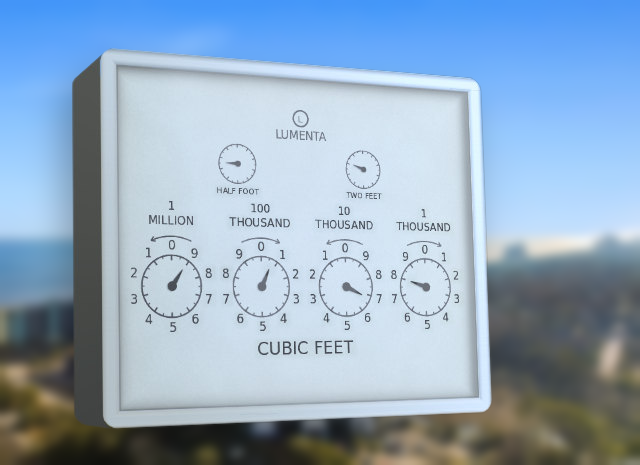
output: 906800 ft³
